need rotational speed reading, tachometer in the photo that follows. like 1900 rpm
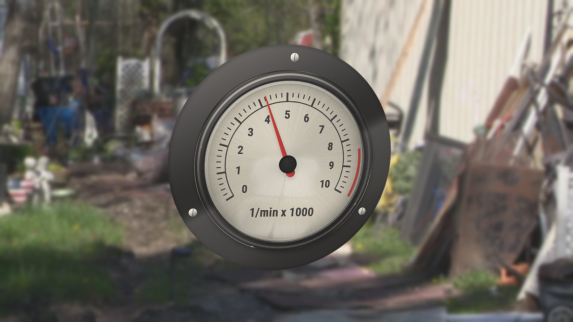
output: 4200 rpm
